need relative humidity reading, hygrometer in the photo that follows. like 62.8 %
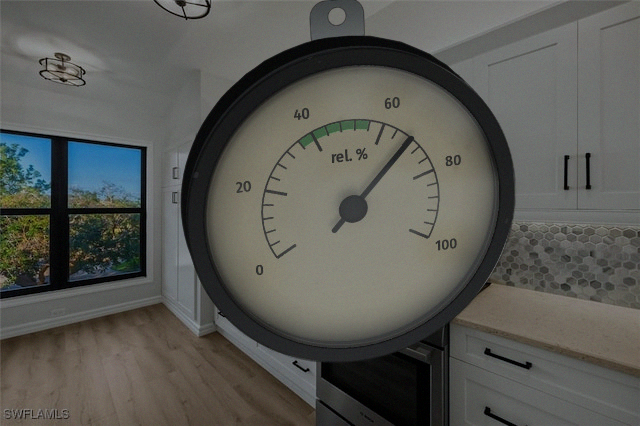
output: 68 %
